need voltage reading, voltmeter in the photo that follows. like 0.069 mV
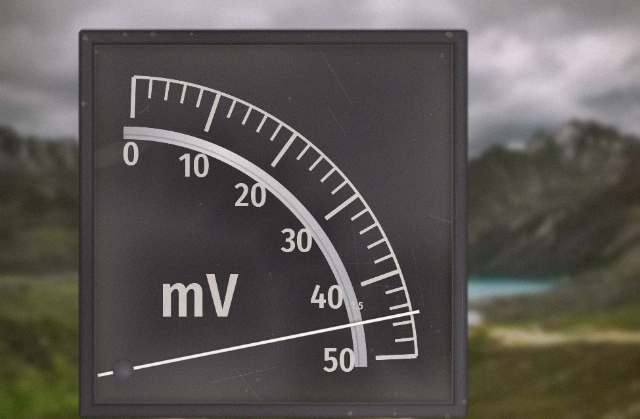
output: 45 mV
